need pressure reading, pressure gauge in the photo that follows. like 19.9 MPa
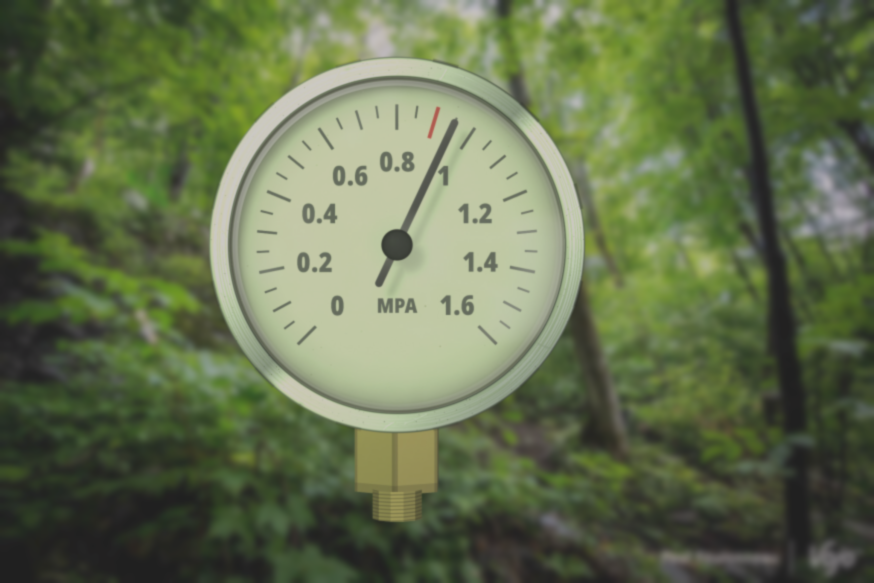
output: 0.95 MPa
